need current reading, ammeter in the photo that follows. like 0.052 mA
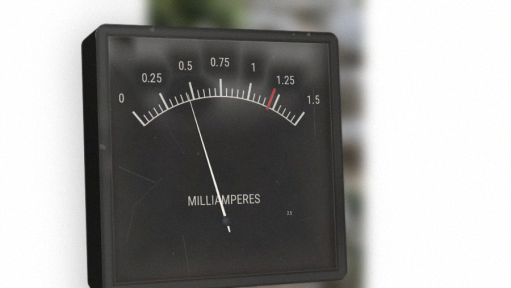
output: 0.45 mA
